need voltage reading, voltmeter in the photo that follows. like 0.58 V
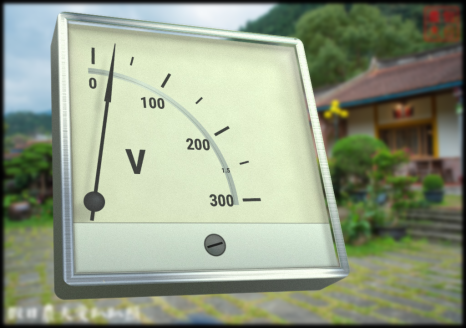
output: 25 V
